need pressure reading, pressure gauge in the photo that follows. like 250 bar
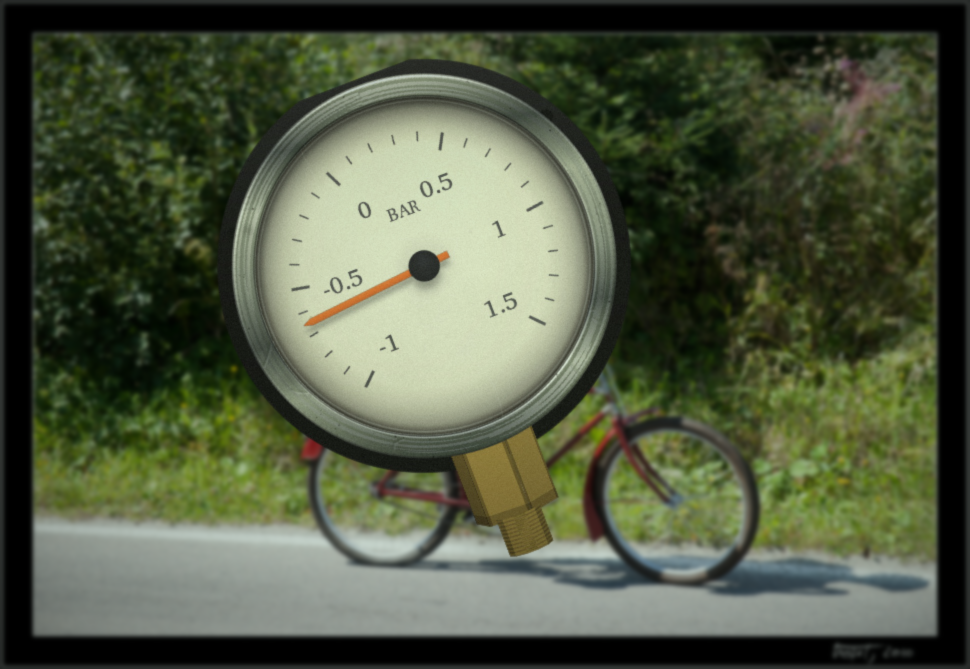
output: -0.65 bar
